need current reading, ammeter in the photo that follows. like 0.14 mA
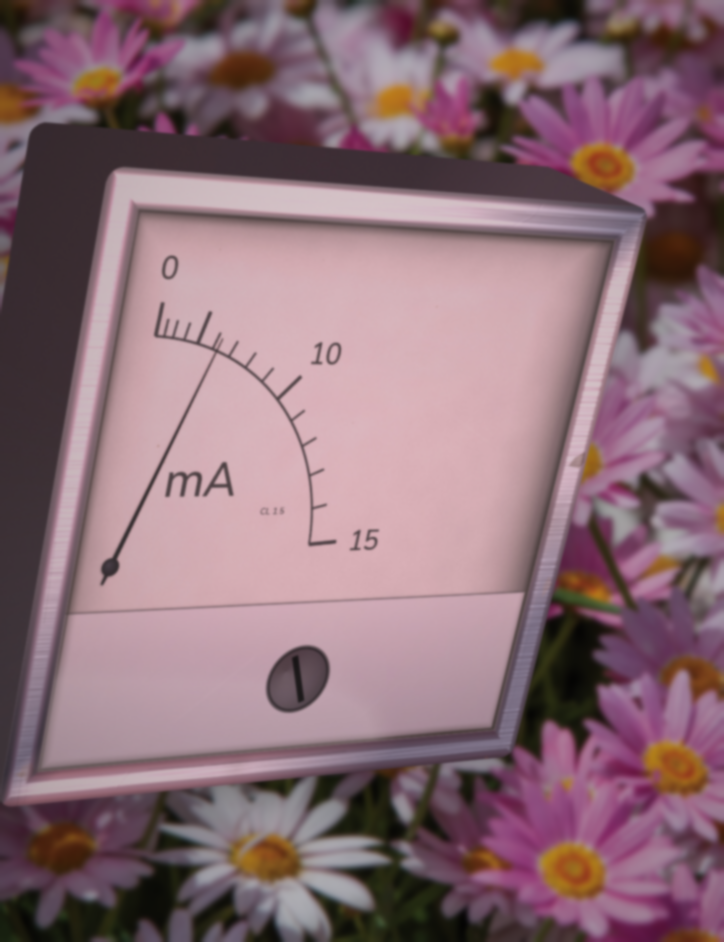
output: 6 mA
